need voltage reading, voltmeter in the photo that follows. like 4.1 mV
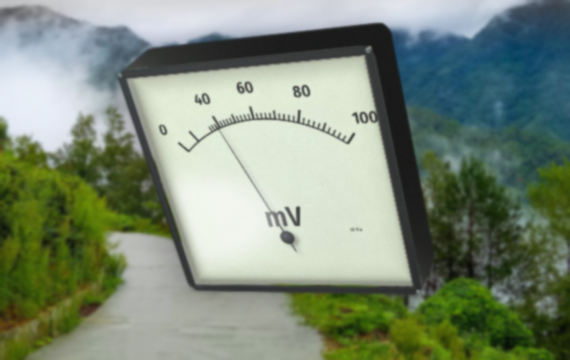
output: 40 mV
